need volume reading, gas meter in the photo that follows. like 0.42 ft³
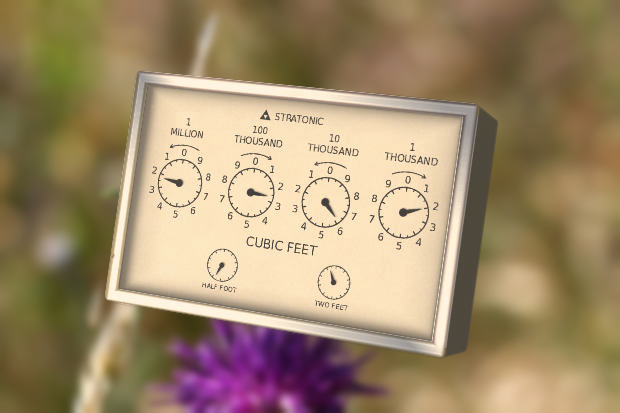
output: 226200 ft³
